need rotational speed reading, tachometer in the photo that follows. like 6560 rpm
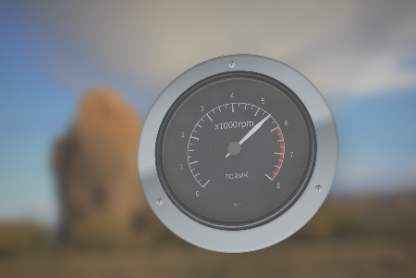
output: 5500 rpm
